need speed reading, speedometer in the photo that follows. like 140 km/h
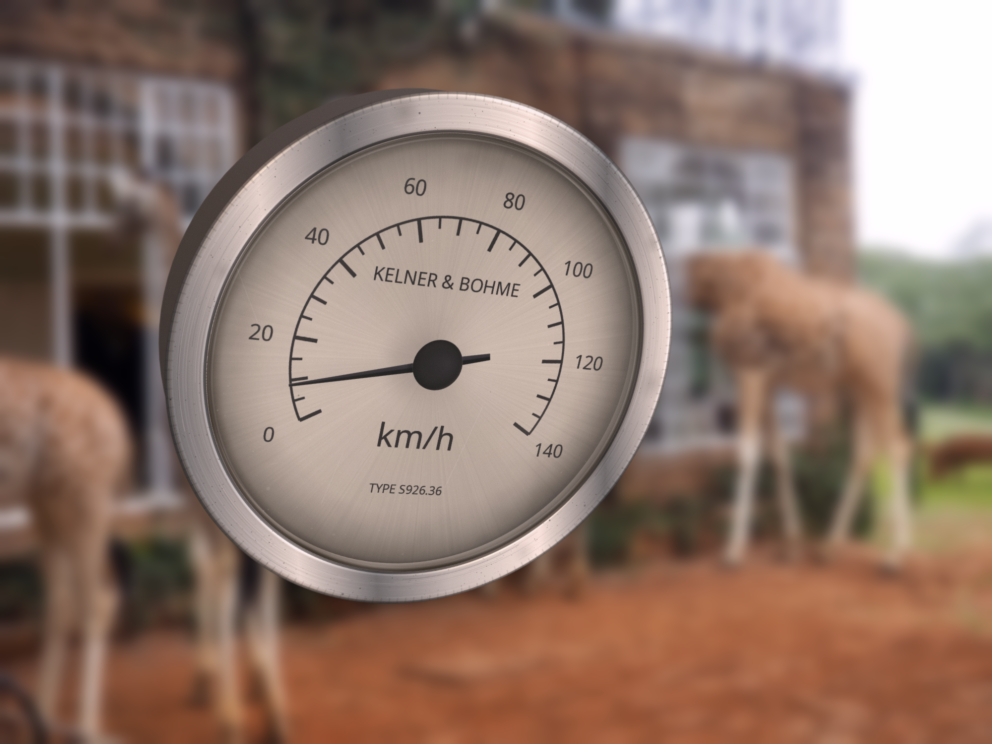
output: 10 km/h
